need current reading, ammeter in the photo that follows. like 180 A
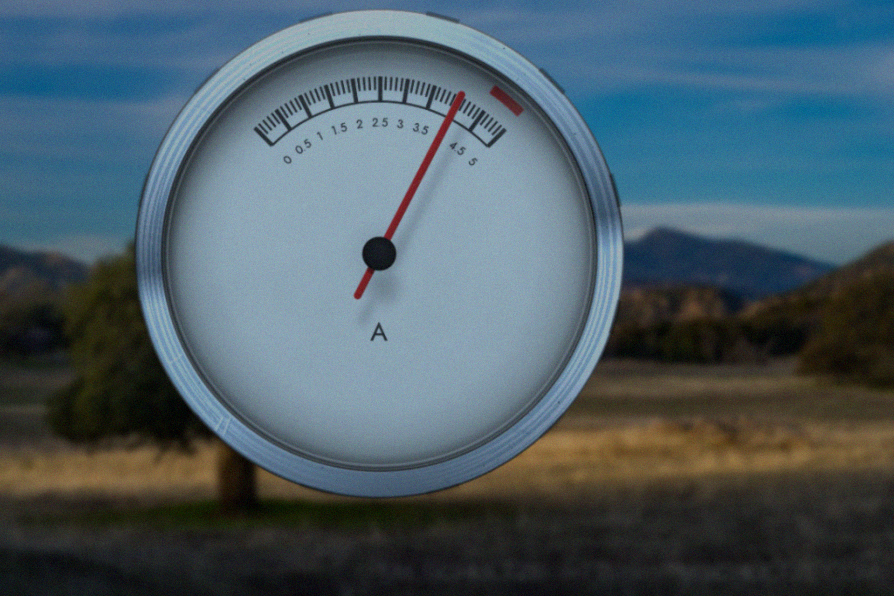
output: 4 A
